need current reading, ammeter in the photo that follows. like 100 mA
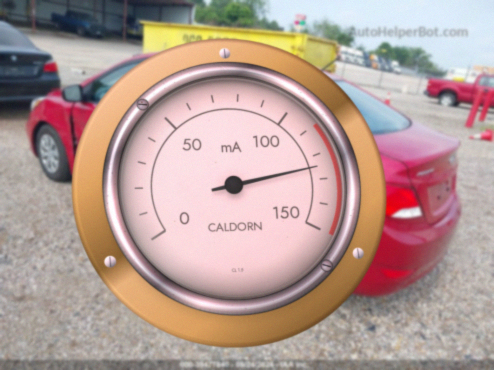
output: 125 mA
